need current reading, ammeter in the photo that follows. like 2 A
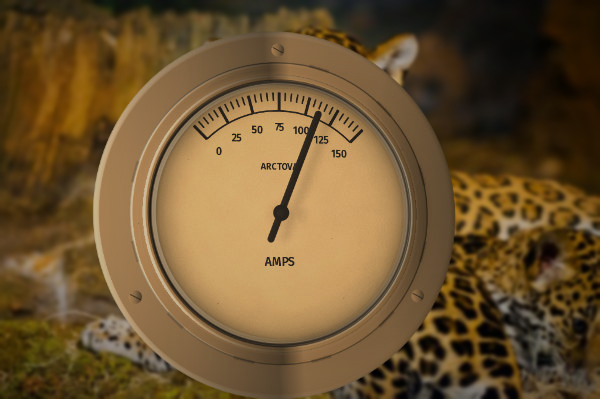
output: 110 A
